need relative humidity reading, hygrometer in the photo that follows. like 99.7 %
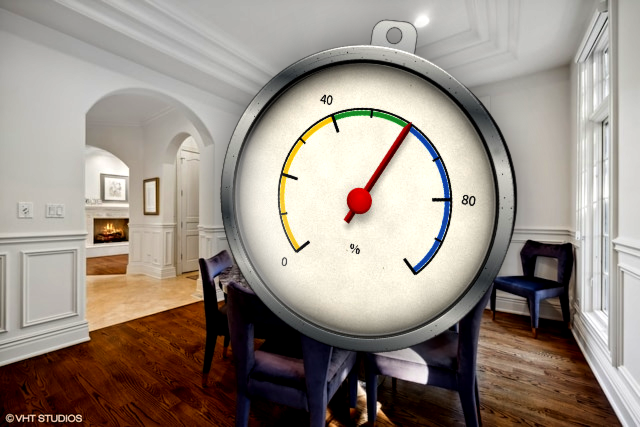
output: 60 %
